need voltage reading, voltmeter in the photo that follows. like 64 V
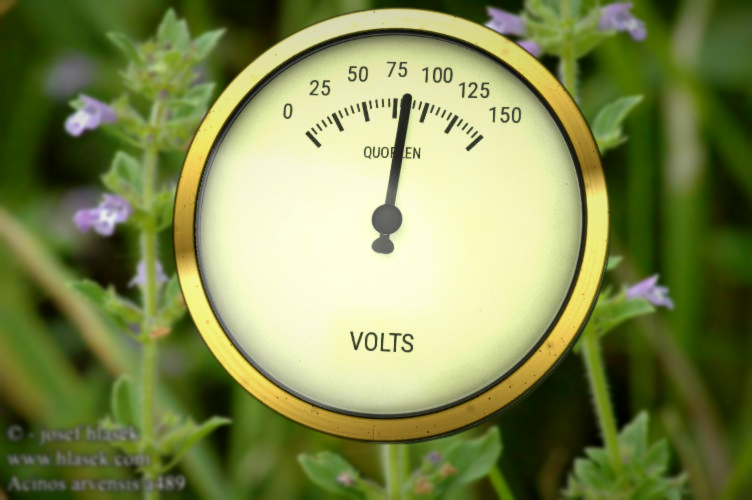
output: 85 V
